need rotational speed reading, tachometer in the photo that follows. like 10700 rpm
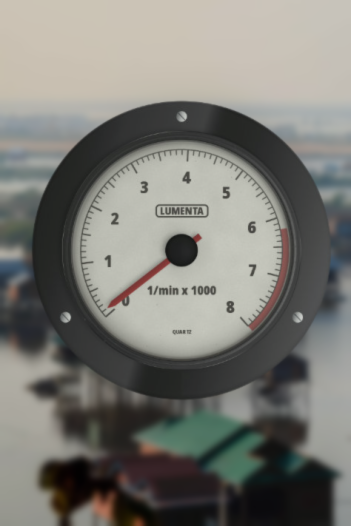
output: 100 rpm
